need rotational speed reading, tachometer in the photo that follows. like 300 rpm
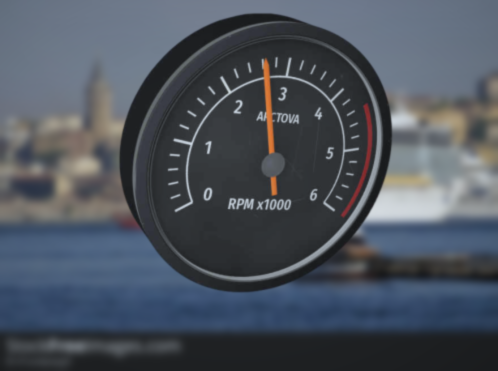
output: 2600 rpm
